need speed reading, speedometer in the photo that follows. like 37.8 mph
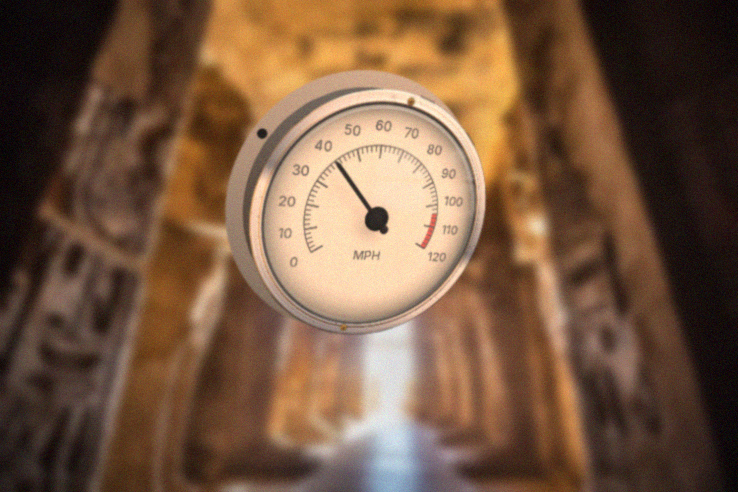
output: 40 mph
